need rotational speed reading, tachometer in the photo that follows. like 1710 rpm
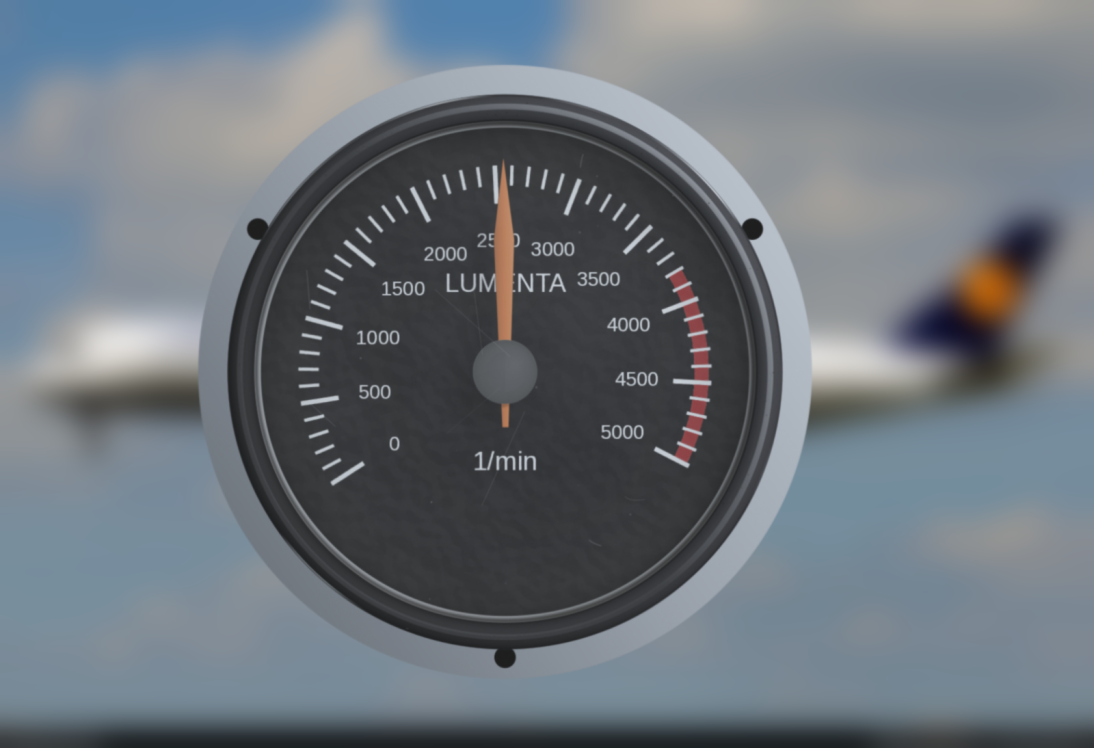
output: 2550 rpm
